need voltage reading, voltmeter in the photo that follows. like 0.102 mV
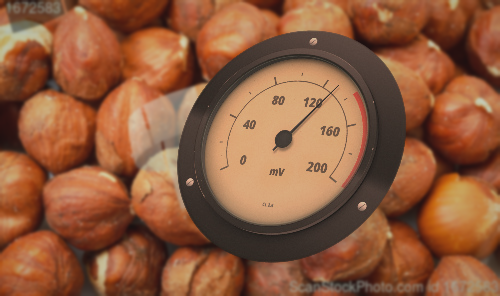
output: 130 mV
